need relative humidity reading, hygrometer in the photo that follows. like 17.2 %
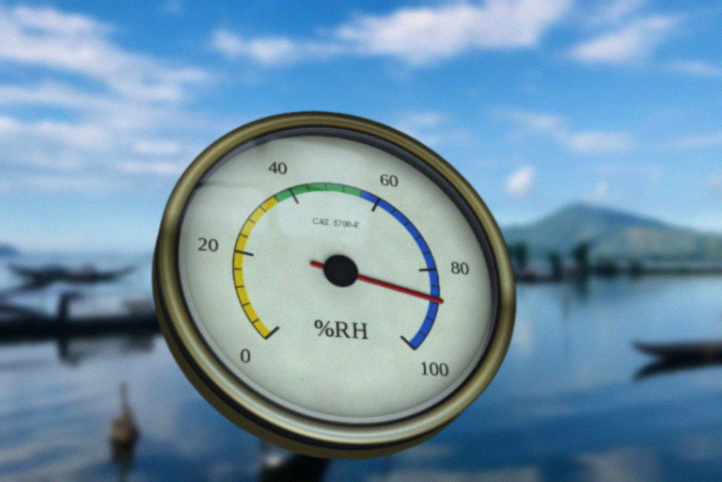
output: 88 %
